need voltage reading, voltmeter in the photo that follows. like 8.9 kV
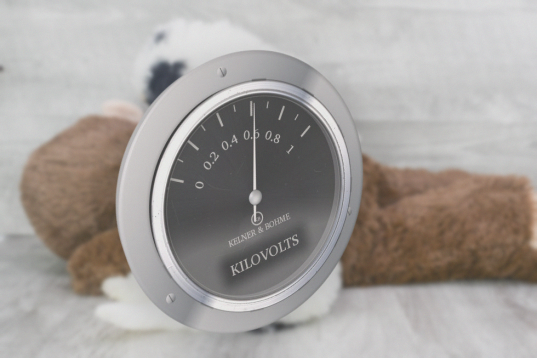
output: 0.6 kV
